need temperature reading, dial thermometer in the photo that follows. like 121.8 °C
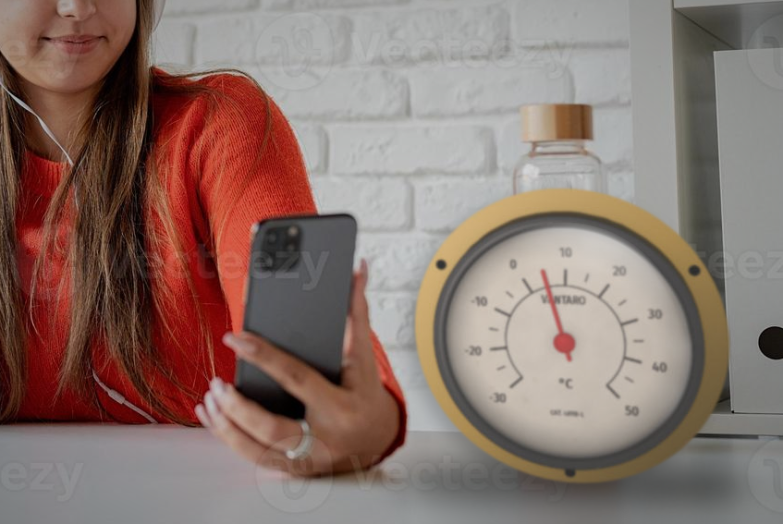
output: 5 °C
